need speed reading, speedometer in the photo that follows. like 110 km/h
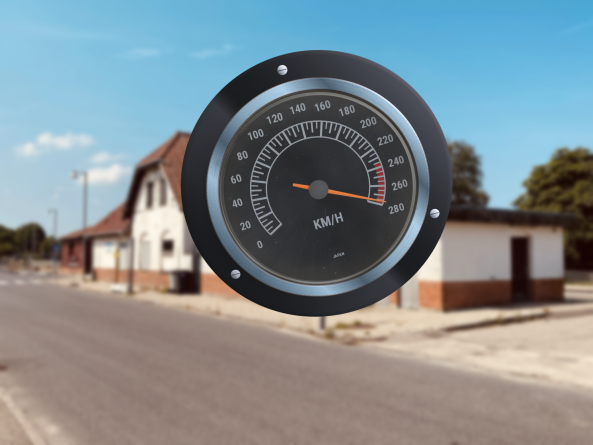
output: 275 km/h
